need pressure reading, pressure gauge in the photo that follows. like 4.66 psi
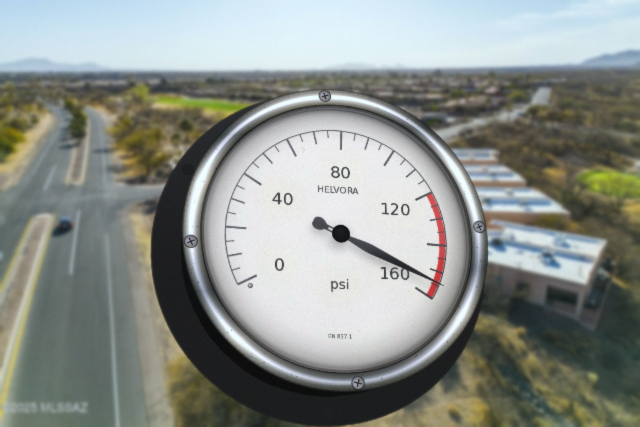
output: 155 psi
